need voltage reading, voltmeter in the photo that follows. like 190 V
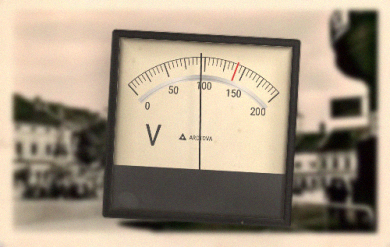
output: 95 V
